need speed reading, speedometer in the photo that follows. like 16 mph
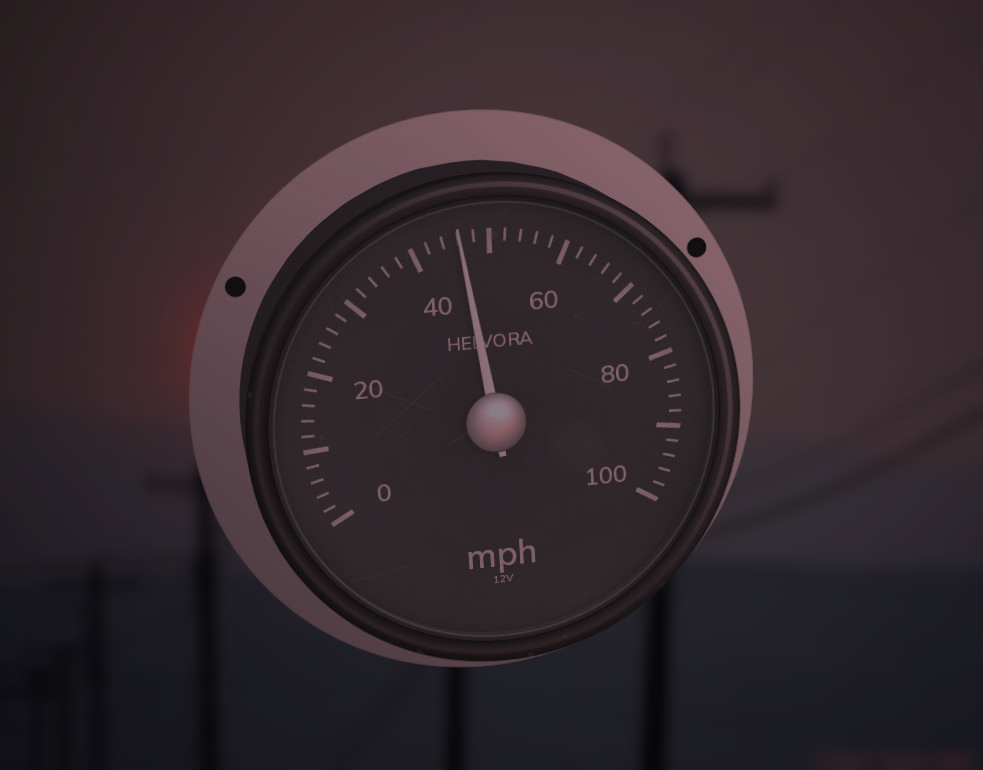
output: 46 mph
